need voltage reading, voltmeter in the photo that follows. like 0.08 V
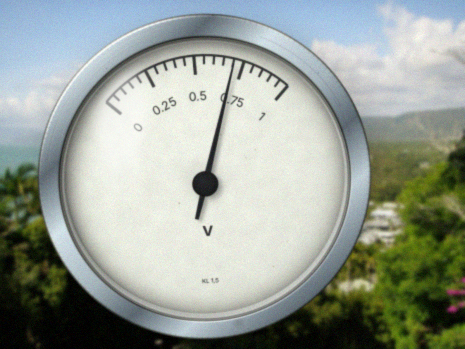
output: 0.7 V
